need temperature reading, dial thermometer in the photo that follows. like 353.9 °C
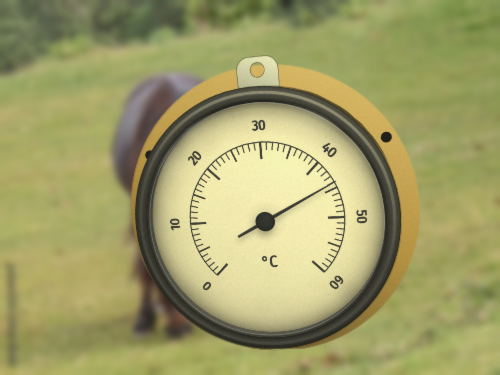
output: 44 °C
